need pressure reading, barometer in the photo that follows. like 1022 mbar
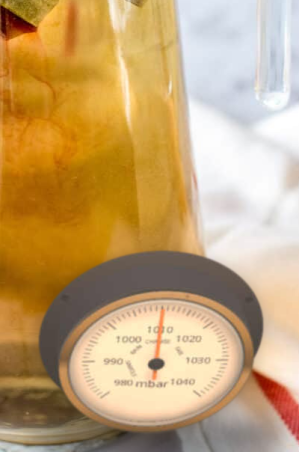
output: 1010 mbar
